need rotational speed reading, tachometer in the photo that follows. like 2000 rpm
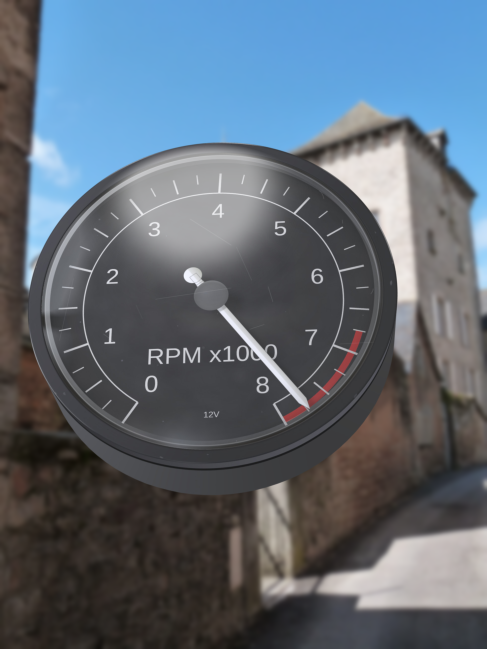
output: 7750 rpm
